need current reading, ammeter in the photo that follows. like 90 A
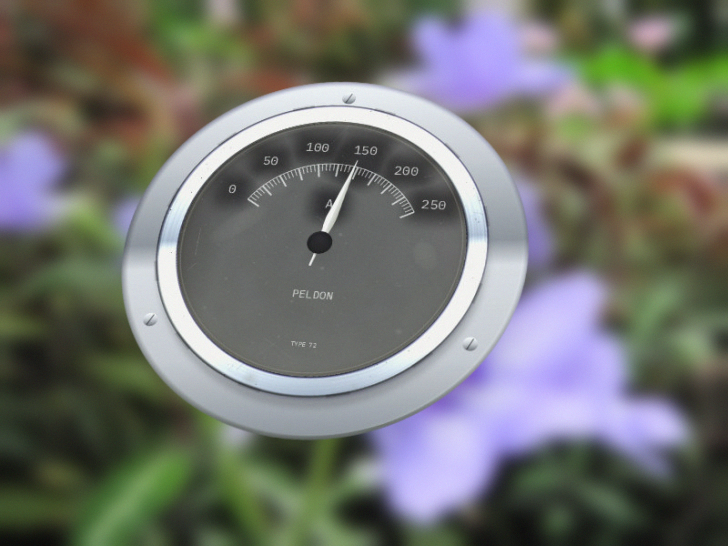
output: 150 A
